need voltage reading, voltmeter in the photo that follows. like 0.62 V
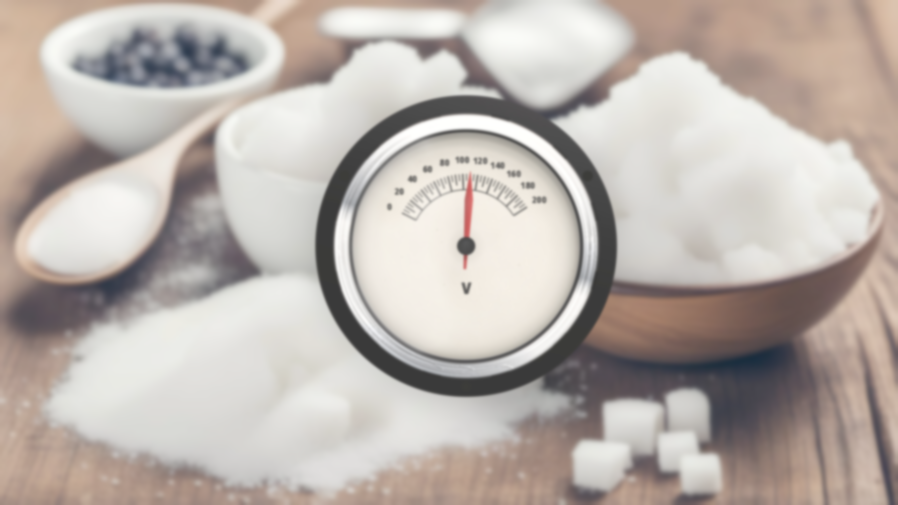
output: 110 V
